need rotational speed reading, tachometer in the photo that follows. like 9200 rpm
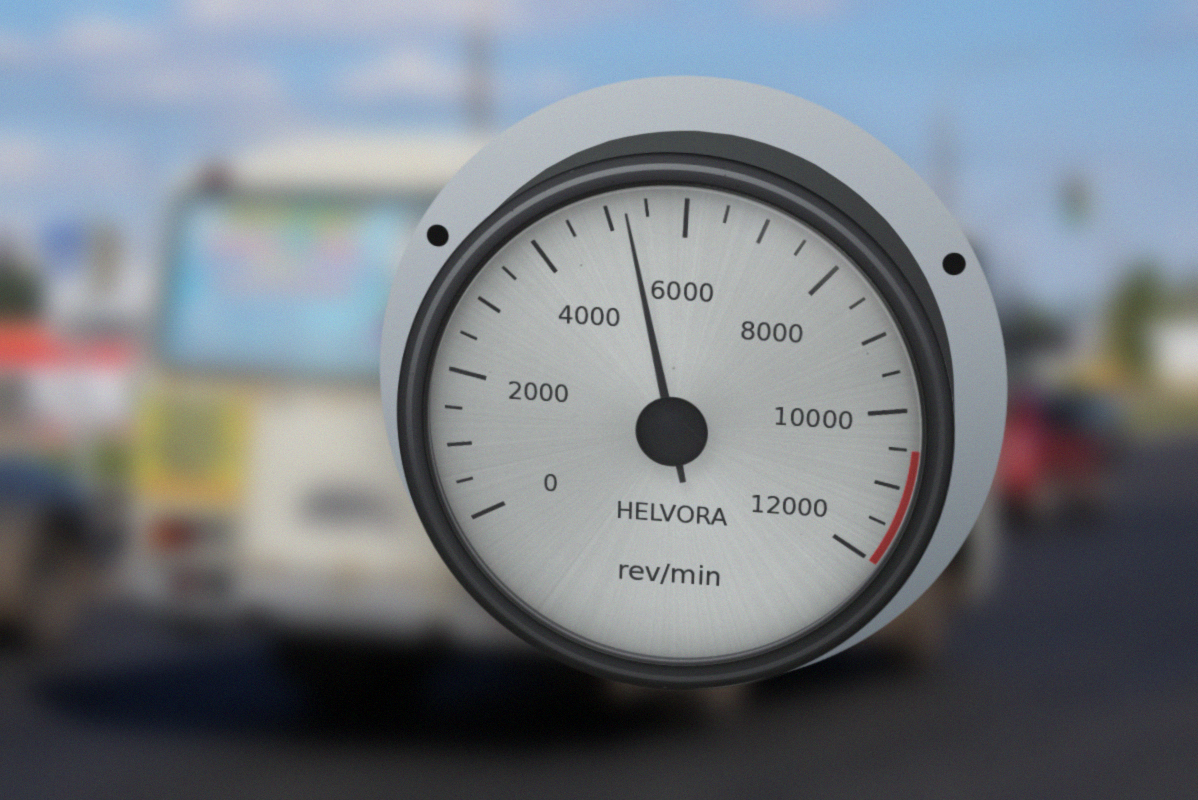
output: 5250 rpm
